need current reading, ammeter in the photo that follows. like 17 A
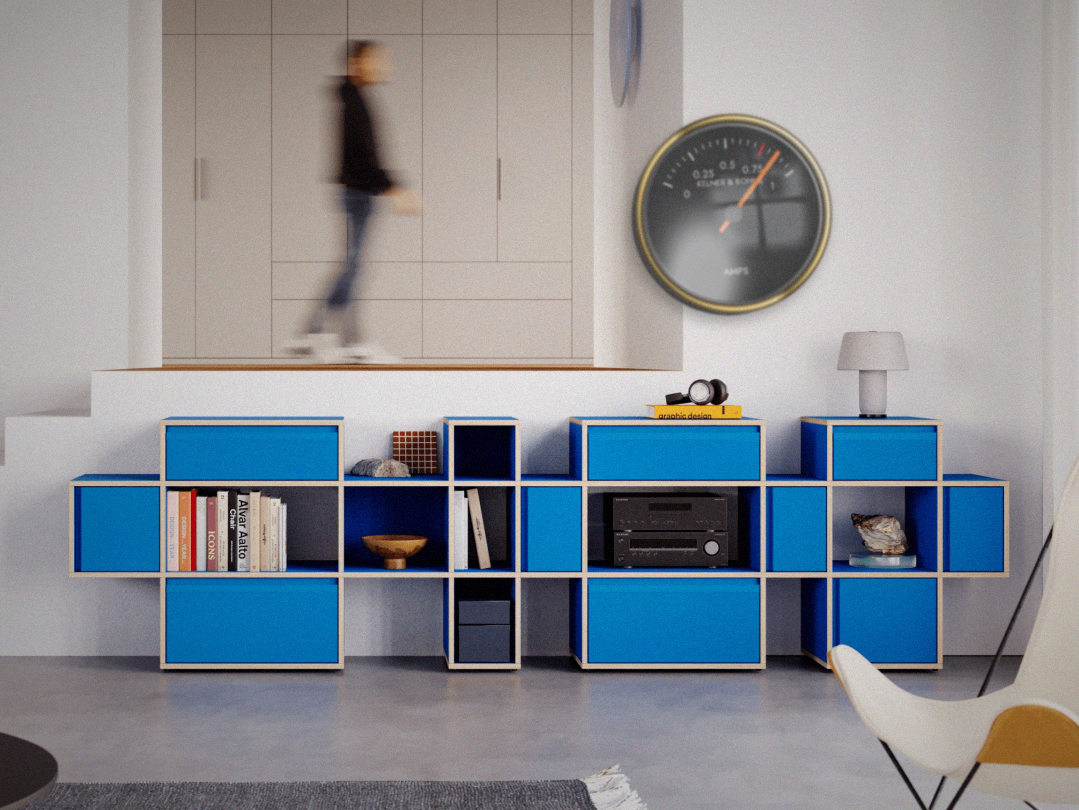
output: 0.85 A
